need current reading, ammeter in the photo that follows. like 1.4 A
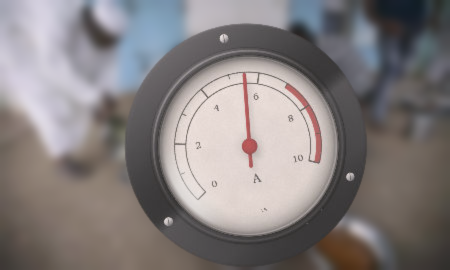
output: 5.5 A
